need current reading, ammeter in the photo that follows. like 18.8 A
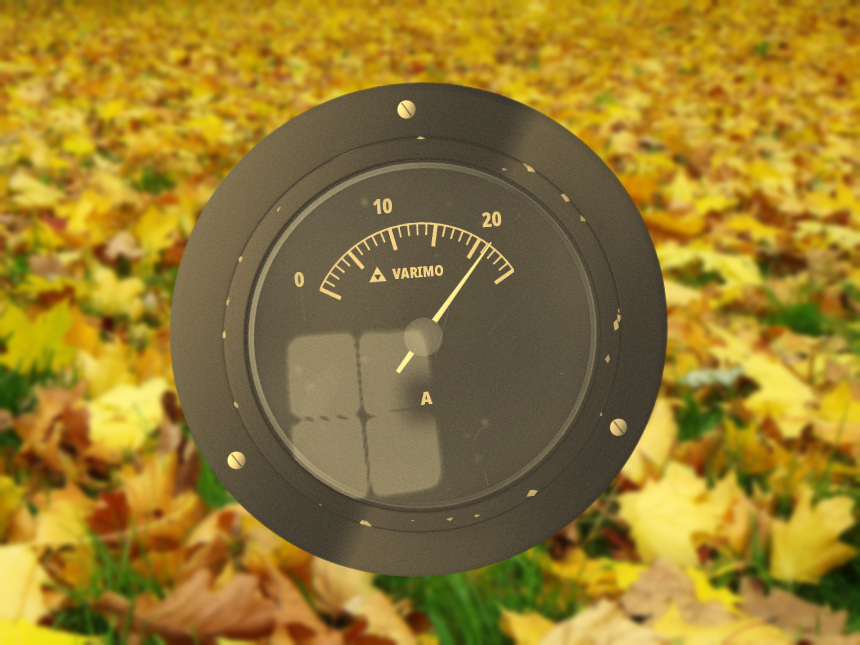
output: 21 A
